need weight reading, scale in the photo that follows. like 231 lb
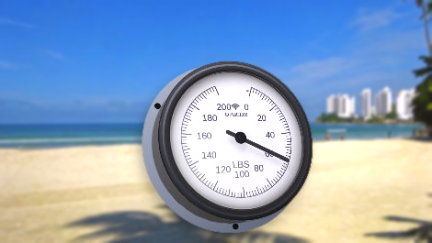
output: 60 lb
